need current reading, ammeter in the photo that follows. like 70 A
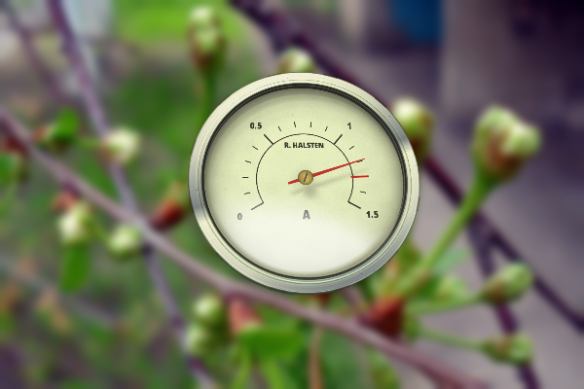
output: 1.2 A
